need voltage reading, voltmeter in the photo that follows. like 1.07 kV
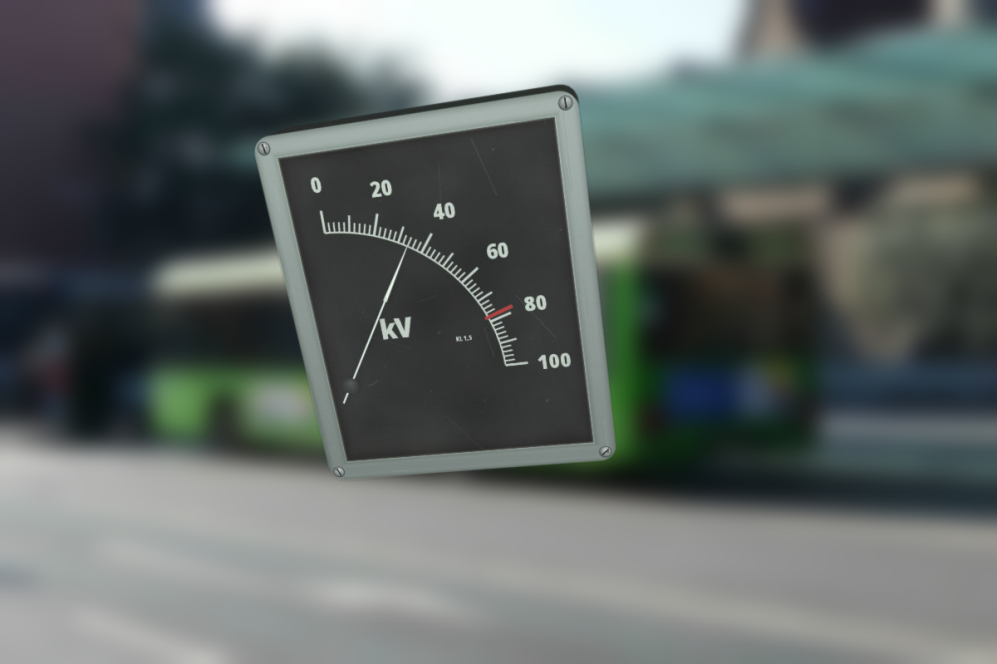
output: 34 kV
